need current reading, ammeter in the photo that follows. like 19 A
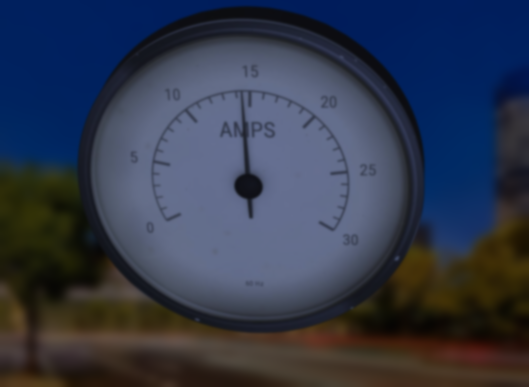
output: 14.5 A
